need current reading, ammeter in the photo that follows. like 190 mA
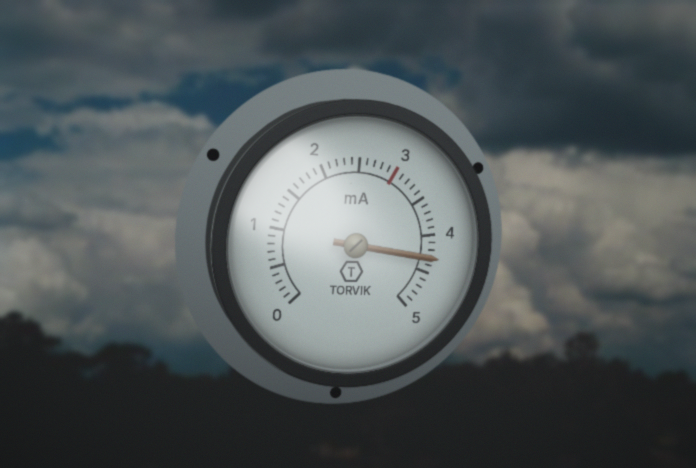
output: 4.3 mA
